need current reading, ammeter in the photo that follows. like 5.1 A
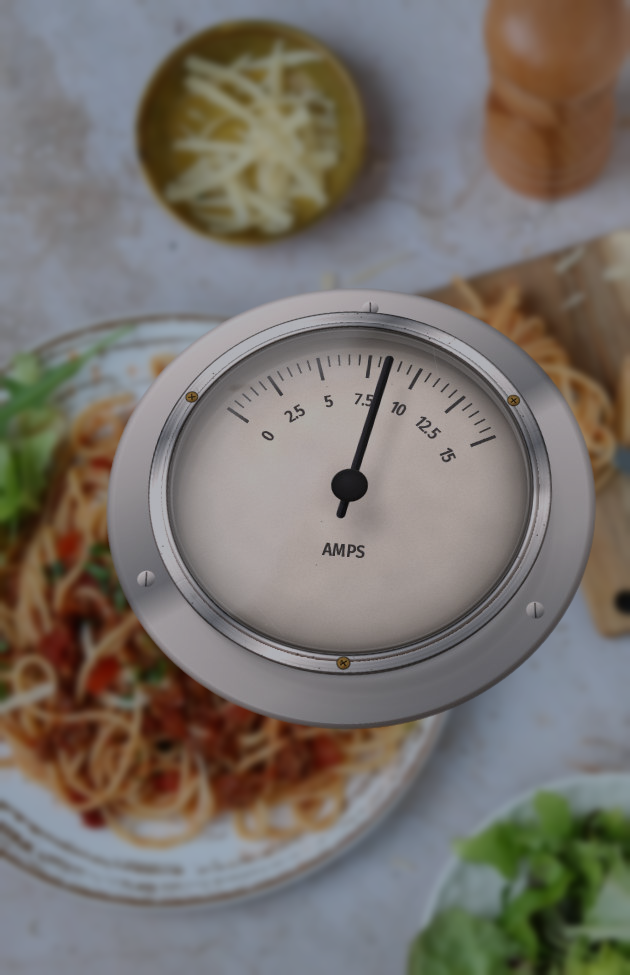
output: 8.5 A
